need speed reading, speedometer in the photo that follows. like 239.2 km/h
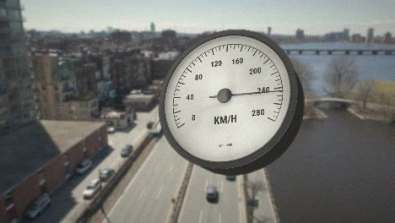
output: 245 km/h
